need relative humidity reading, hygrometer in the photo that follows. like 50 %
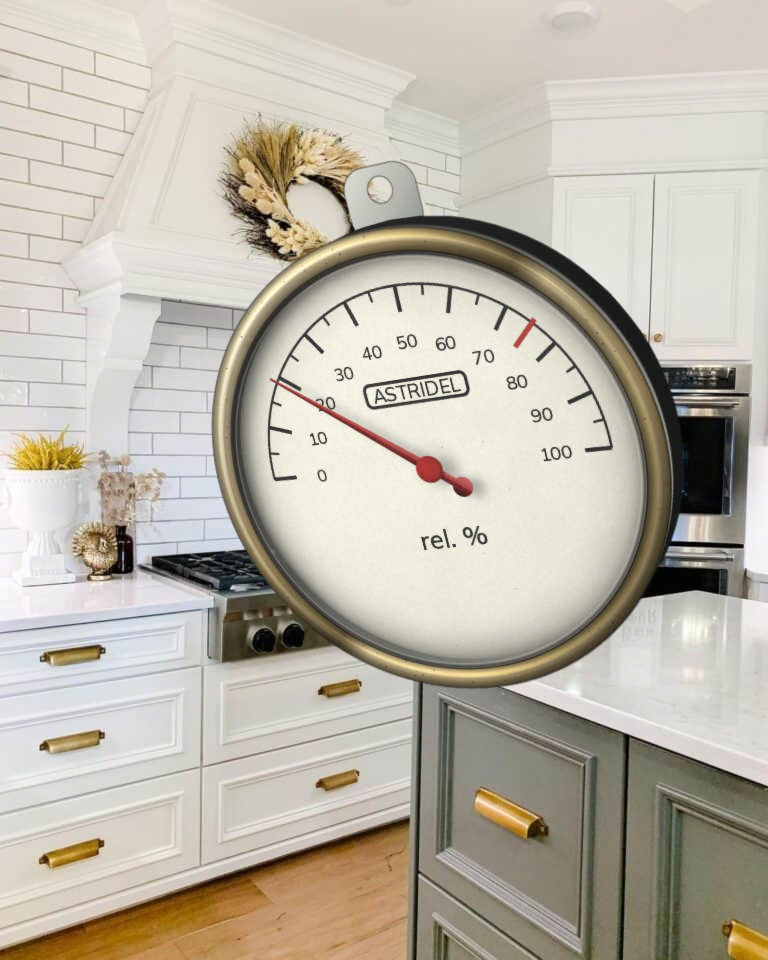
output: 20 %
